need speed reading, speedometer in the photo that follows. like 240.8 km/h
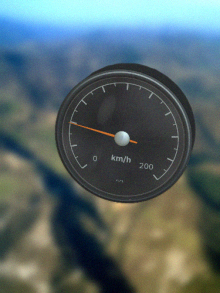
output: 40 km/h
